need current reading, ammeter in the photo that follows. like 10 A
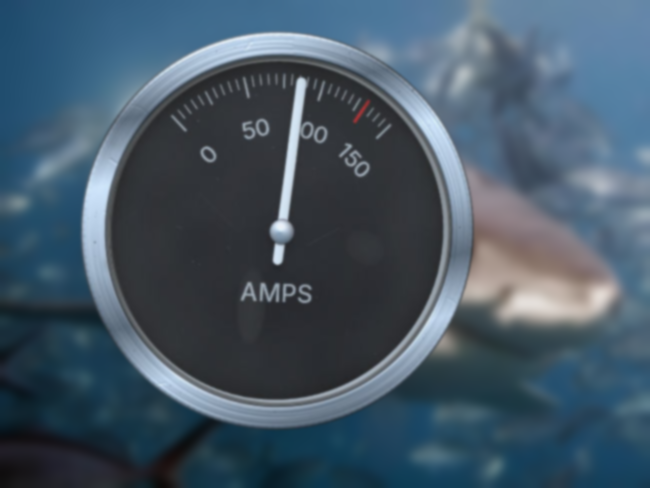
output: 85 A
